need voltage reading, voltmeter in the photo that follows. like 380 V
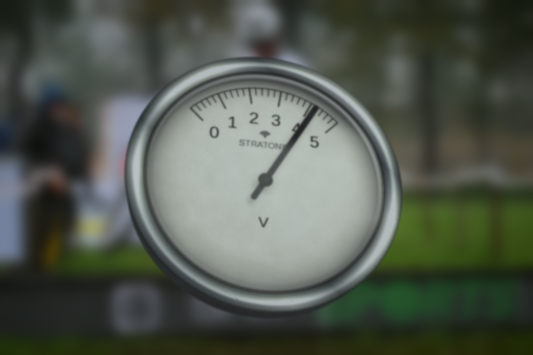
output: 4.2 V
